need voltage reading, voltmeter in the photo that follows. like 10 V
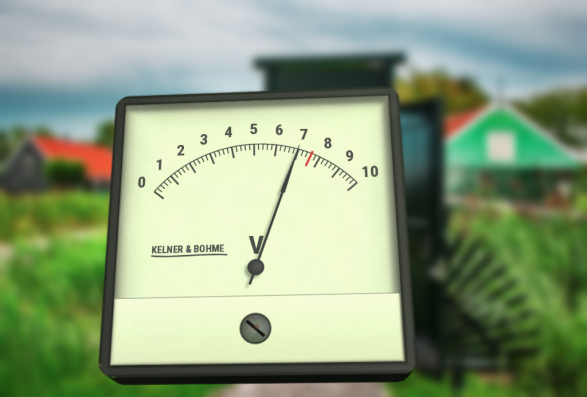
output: 7 V
